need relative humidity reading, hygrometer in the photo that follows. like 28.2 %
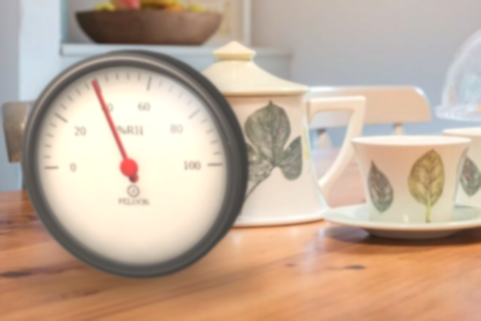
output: 40 %
